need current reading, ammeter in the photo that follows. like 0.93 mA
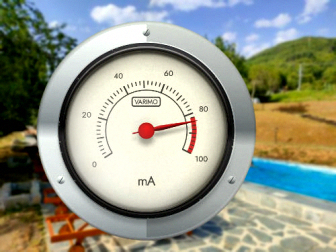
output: 84 mA
